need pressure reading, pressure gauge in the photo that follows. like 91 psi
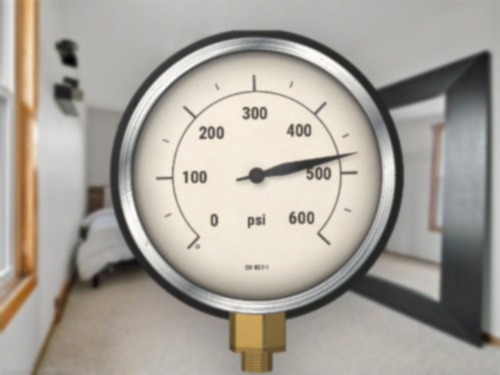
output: 475 psi
